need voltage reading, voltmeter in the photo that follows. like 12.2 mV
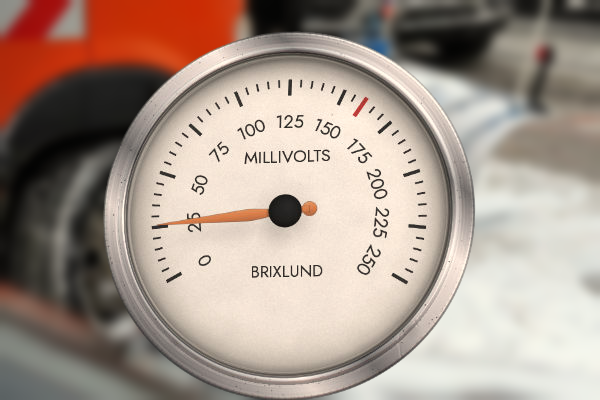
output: 25 mV
